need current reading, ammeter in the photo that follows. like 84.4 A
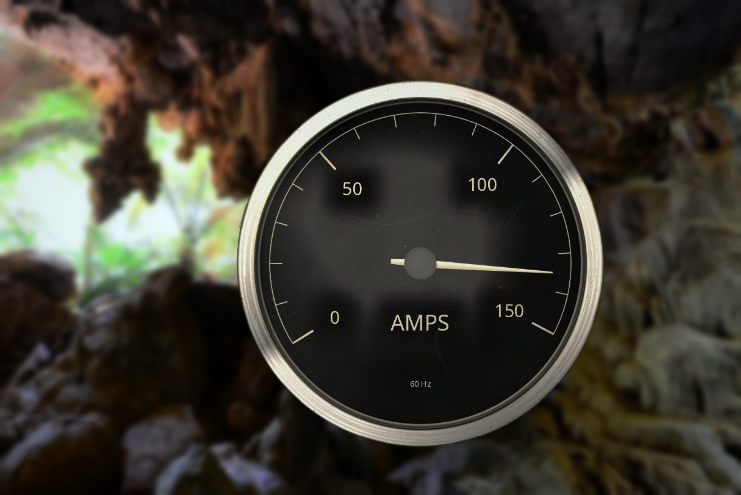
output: 135 A
